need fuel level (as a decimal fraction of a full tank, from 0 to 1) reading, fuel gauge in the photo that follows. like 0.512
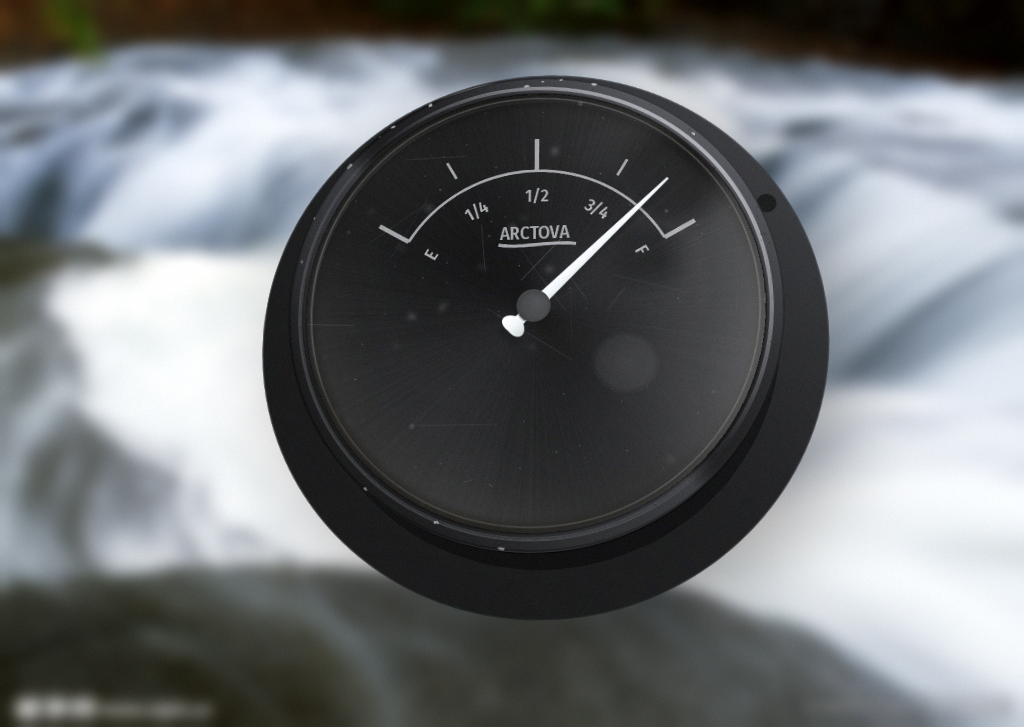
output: 0.875
